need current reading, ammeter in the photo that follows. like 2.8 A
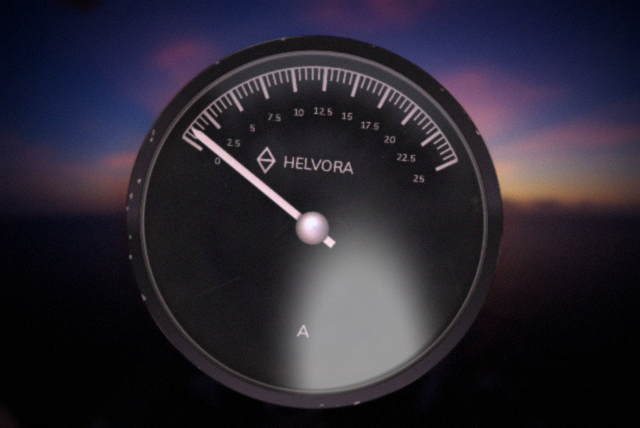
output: 1 A
